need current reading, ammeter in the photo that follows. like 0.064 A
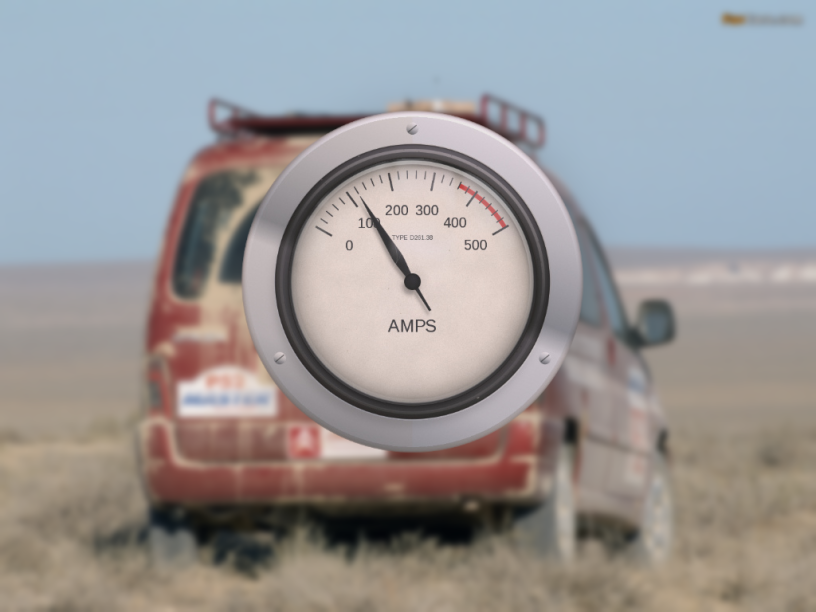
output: 120 A
